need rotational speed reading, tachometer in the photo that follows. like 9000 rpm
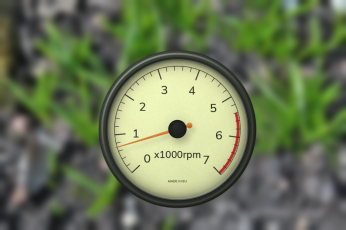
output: 700 rpm
